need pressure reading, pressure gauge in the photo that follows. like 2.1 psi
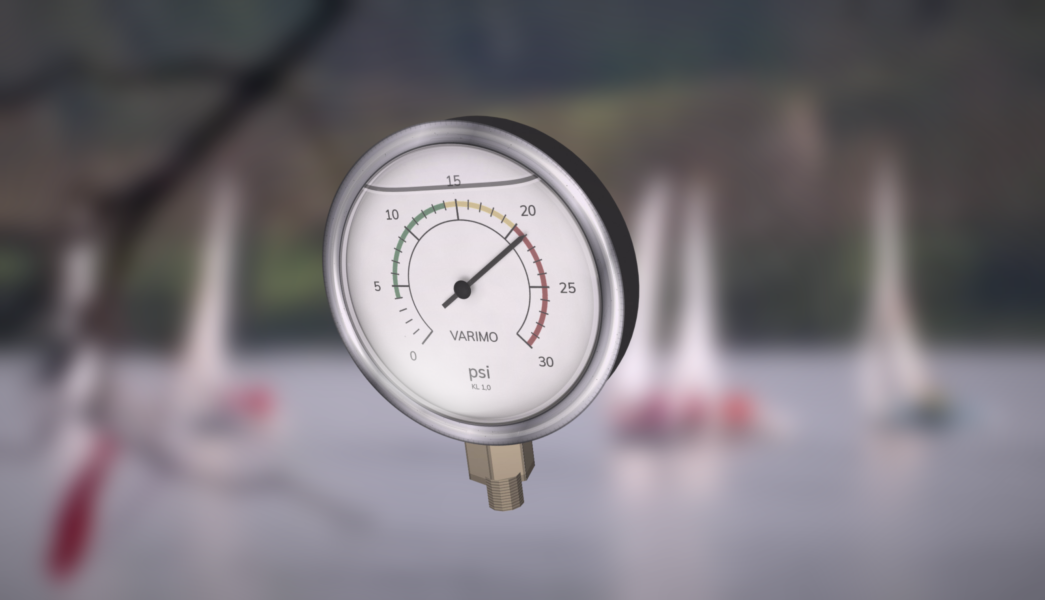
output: 21 psi
